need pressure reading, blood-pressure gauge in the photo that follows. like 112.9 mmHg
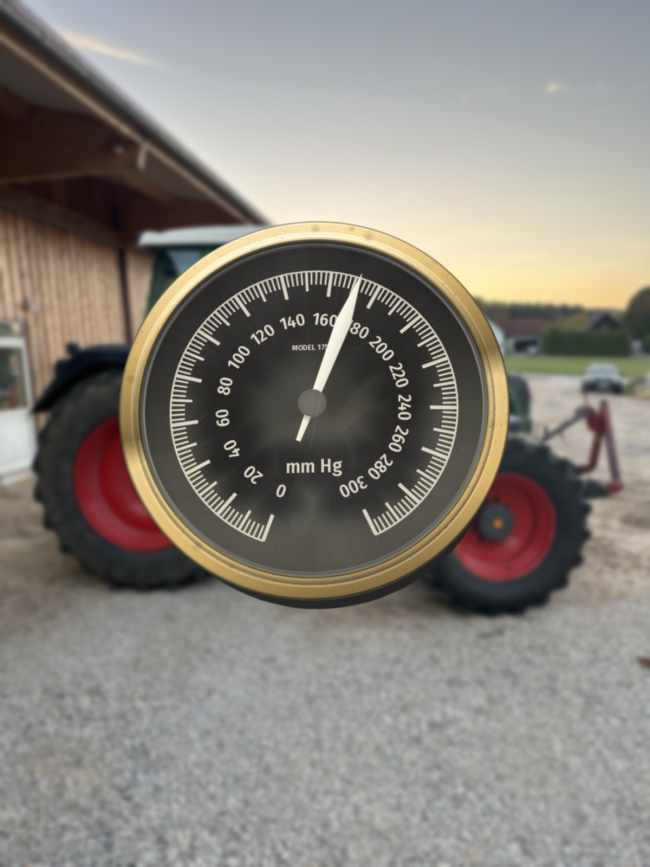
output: 172 mmHg
